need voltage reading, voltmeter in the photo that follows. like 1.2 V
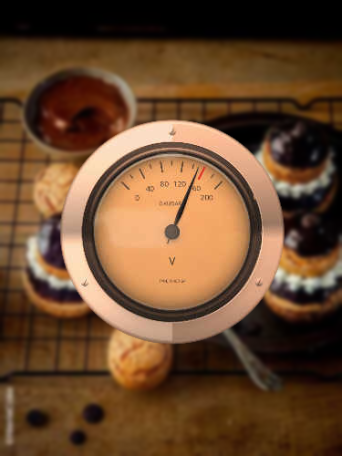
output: 150 V
